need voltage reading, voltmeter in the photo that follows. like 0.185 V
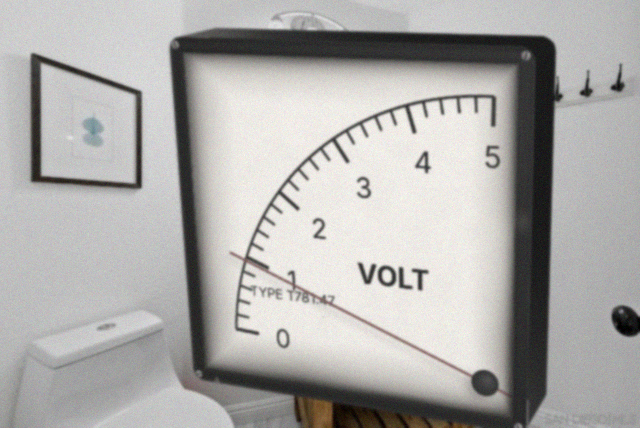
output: 1 V
